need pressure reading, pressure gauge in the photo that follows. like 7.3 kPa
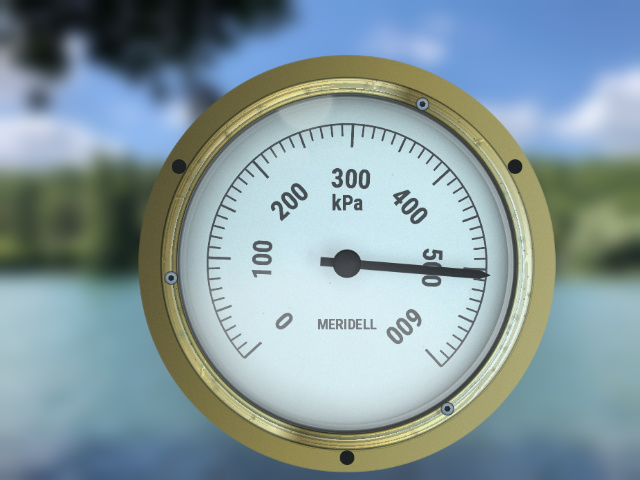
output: 505 kPa
